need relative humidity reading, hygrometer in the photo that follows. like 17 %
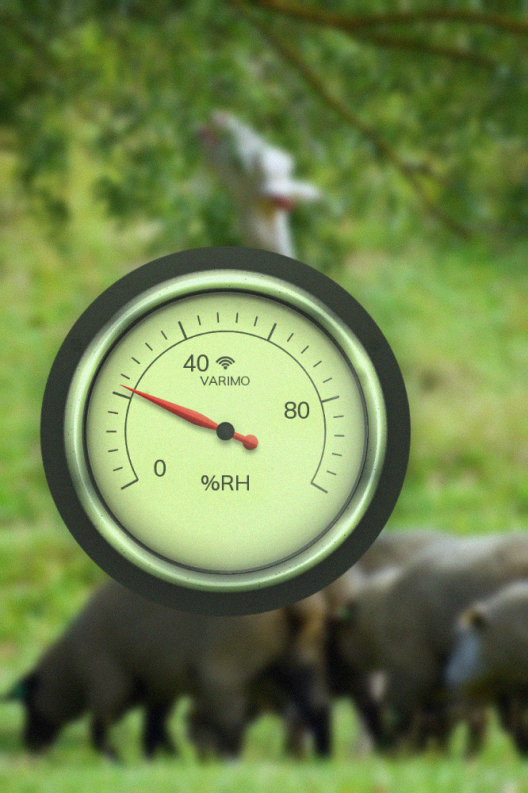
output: 22 %
